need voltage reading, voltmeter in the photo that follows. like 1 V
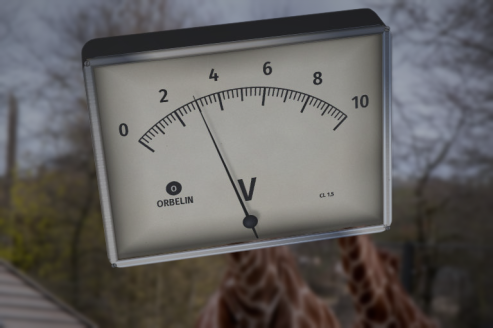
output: 3 V
